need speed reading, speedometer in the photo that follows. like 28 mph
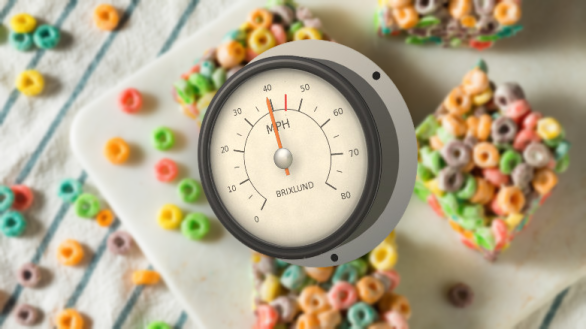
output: 40 mph
